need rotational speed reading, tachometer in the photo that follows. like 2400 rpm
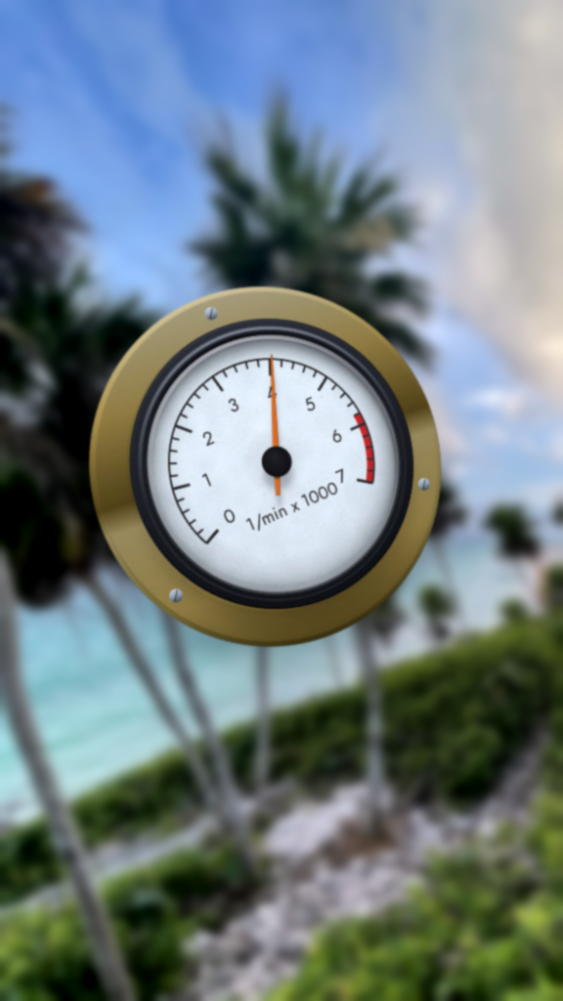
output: 4000 rpm
